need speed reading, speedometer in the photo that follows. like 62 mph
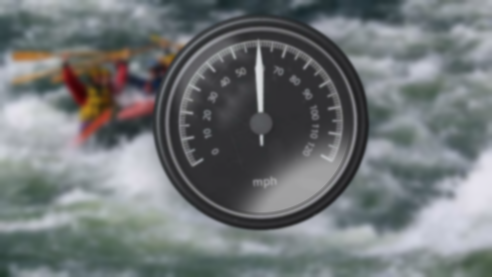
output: 60 mph
